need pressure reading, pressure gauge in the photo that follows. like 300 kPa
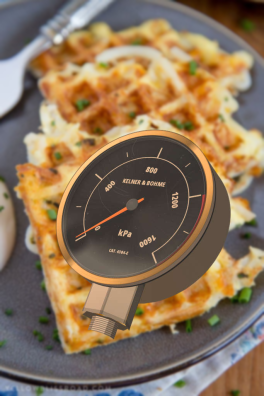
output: 0 kPa
